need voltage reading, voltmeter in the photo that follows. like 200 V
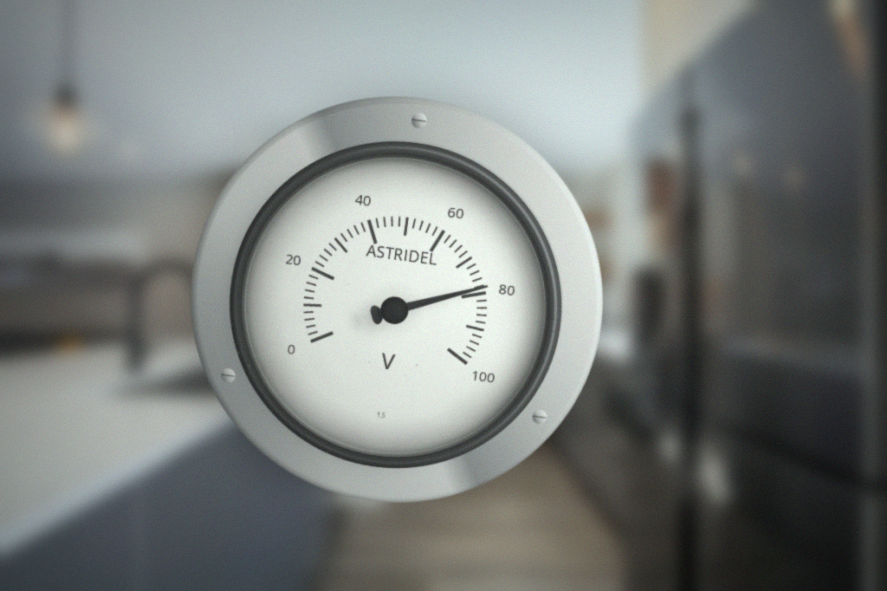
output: 78 V
